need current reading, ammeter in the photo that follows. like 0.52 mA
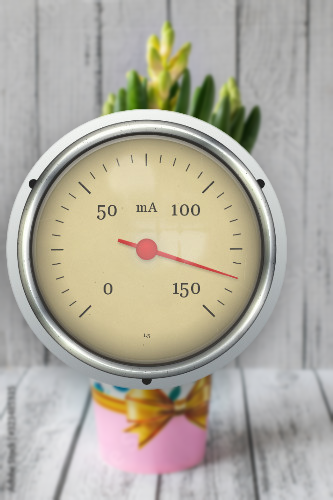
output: 135 mA
